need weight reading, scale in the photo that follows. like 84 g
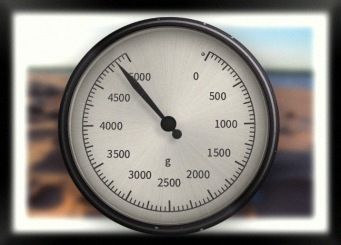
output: 4850 g
